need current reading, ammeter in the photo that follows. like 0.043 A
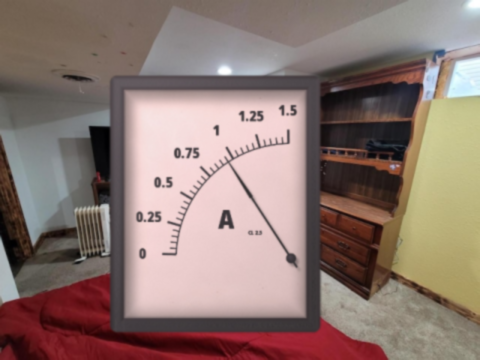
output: 0.95 A
